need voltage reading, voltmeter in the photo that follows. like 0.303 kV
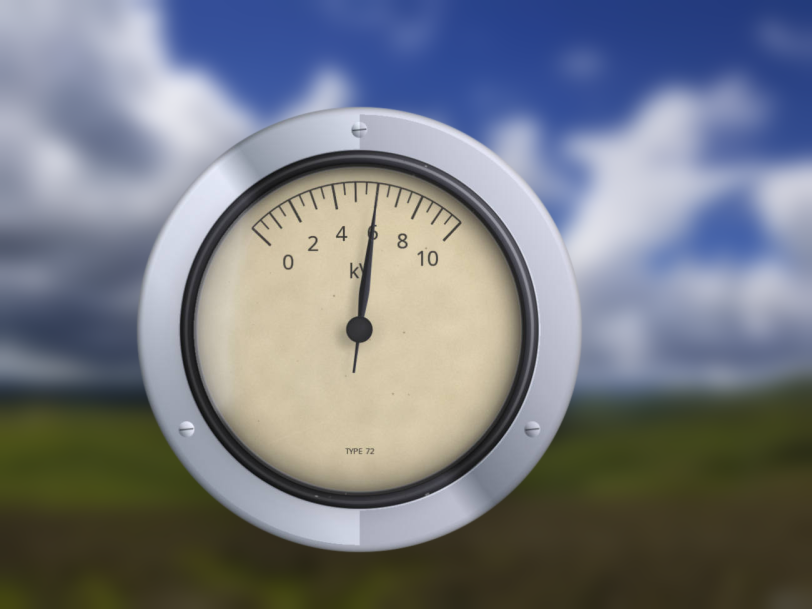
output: 6 kV
